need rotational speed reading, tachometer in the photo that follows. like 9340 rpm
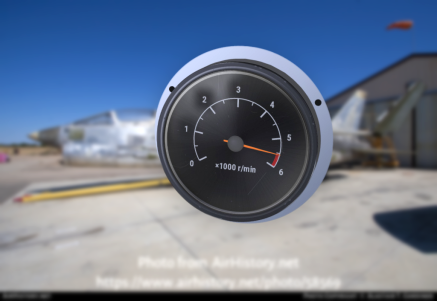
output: 5500 rpm
